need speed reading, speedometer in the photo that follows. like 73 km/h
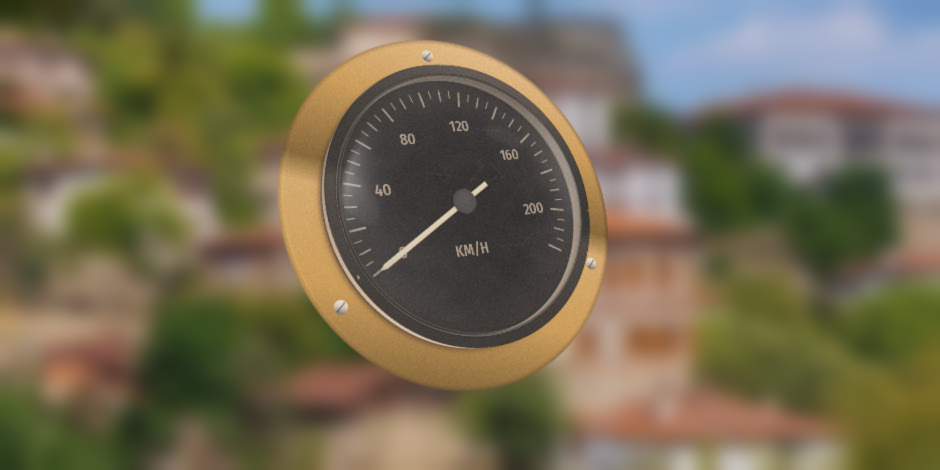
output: 0 km/h
